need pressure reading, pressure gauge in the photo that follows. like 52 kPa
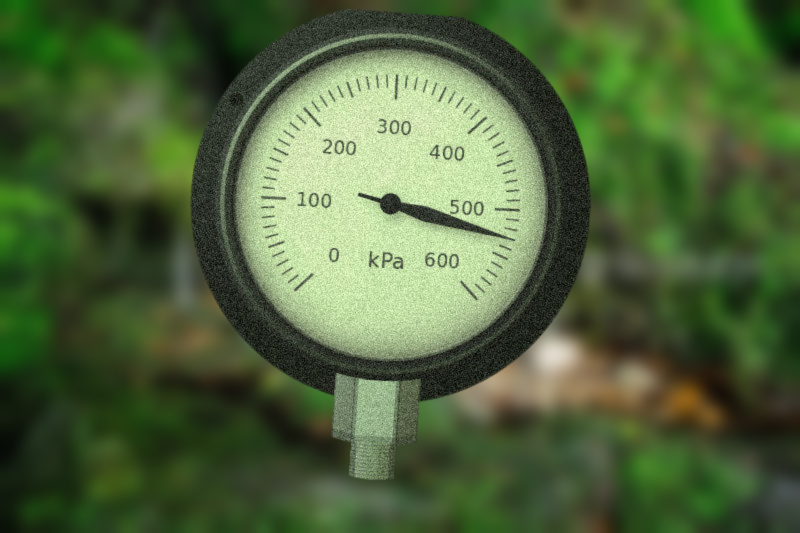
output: 530 kPa
